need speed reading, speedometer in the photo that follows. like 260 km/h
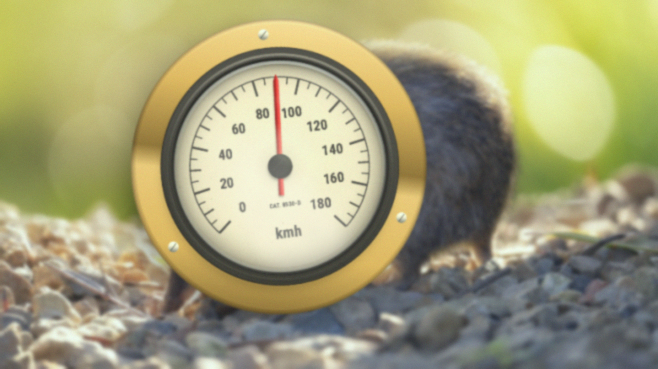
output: 90 km/h
